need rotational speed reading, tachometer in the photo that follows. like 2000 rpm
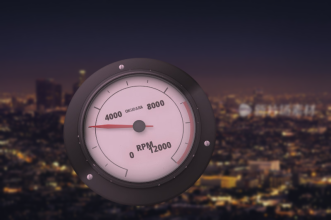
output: 3000 rpm
